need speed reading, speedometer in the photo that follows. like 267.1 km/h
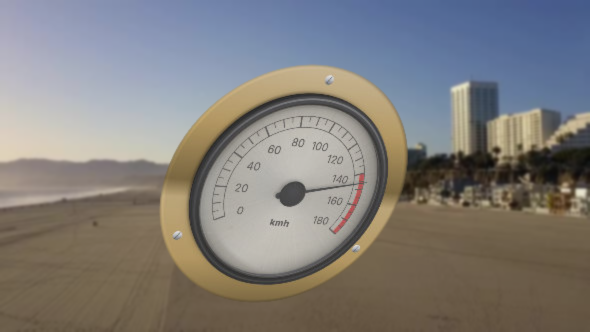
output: 145 km/h
